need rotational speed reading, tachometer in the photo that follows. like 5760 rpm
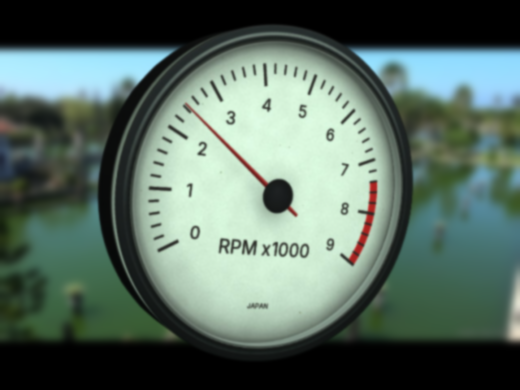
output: 2400 rpm
